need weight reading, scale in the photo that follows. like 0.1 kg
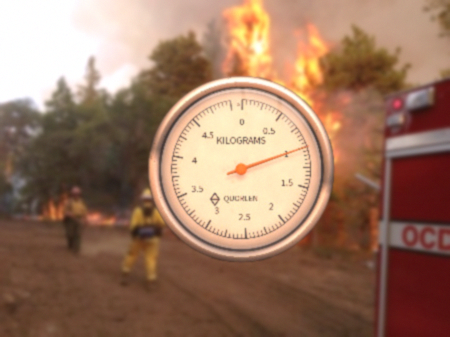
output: 1 kg
